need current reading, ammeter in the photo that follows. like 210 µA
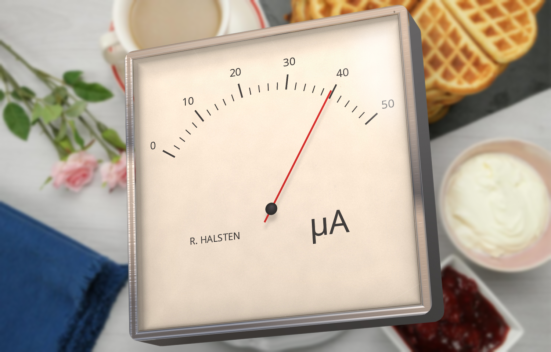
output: 40 µA
